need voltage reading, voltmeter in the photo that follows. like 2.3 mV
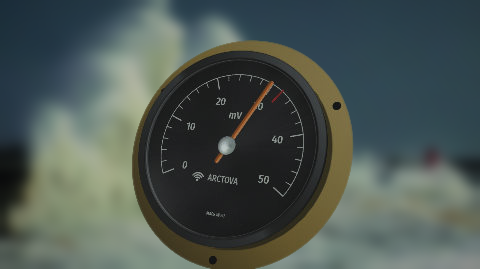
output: 30 mV
